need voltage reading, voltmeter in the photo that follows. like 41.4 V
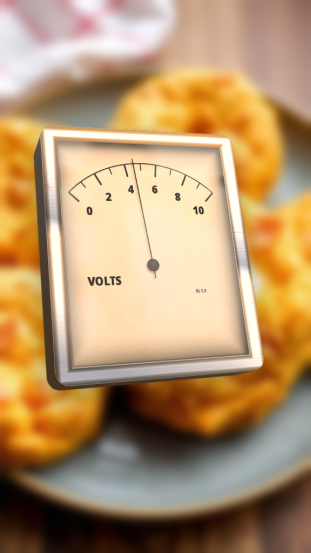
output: 4.5 V
